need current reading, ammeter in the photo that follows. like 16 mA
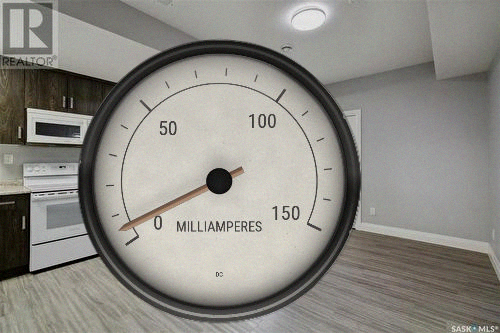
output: 5 mA
